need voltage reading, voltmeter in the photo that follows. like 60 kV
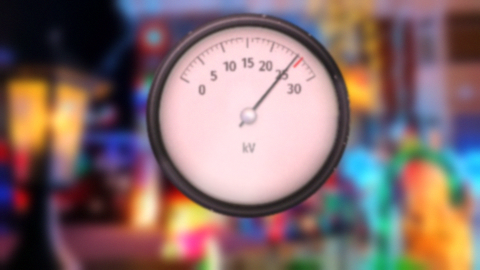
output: 25 kV
